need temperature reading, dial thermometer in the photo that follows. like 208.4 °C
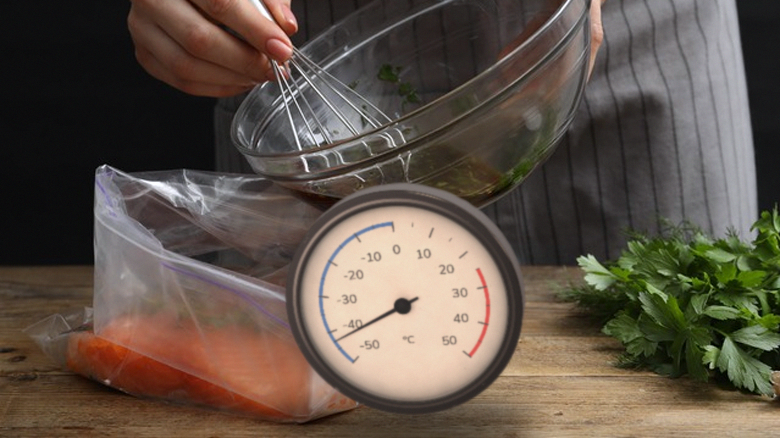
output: -42.5 °C
